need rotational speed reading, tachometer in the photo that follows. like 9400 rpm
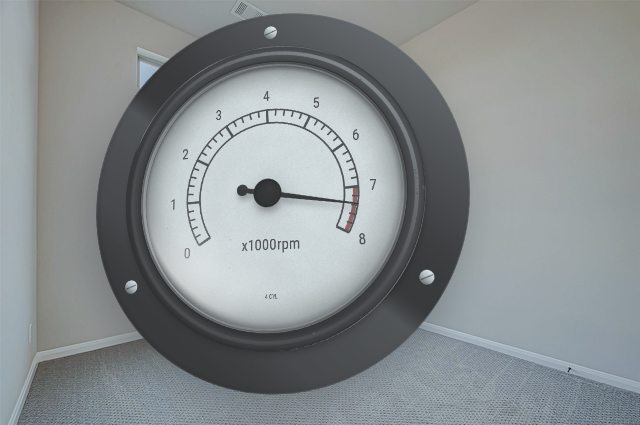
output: 7400 rpm
